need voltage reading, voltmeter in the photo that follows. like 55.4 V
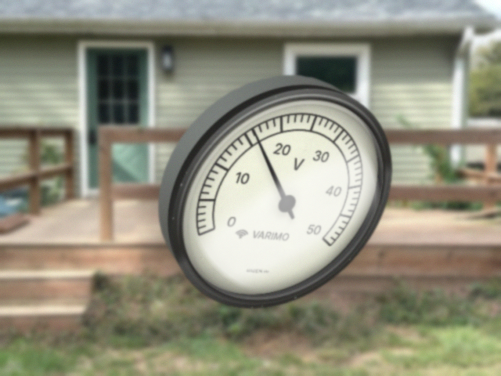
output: 16 V
